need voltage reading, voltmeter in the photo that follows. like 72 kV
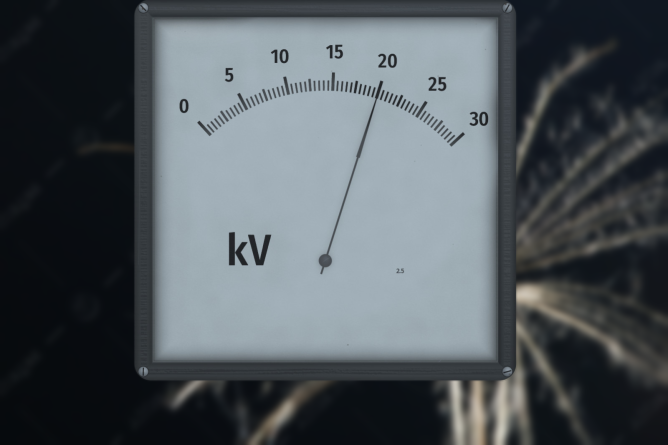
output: 20 kV
